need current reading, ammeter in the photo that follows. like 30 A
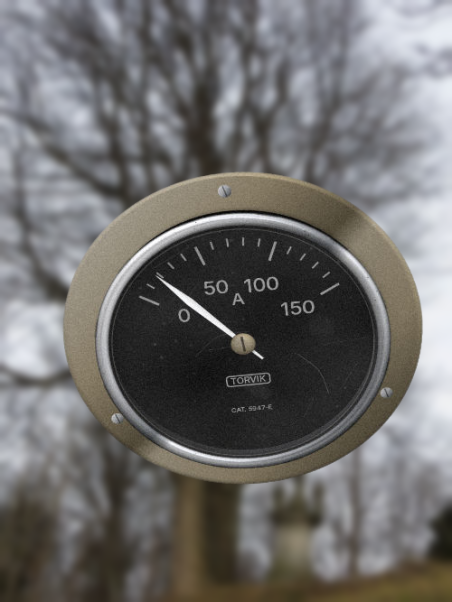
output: 20 A
